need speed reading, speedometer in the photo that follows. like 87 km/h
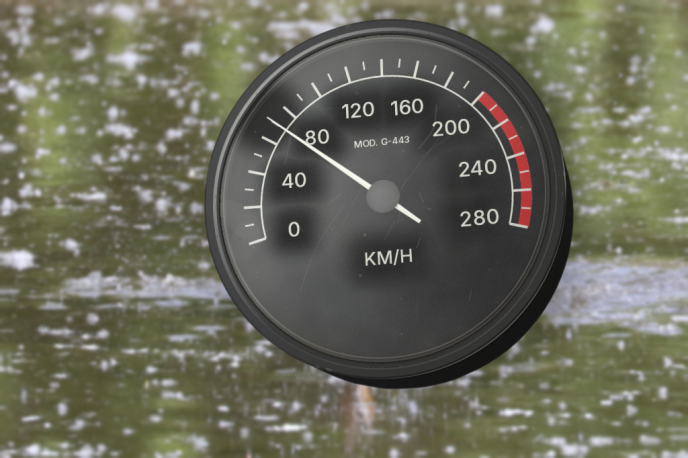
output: 70 km/h
